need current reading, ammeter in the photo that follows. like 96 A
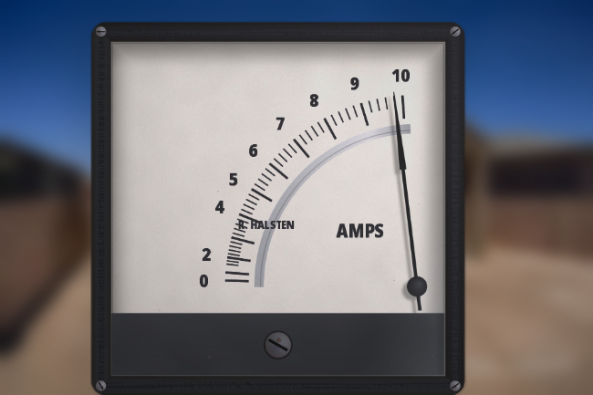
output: 9.8 A
